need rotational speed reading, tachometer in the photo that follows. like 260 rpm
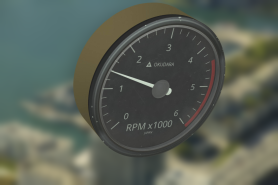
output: 1400 rpm
